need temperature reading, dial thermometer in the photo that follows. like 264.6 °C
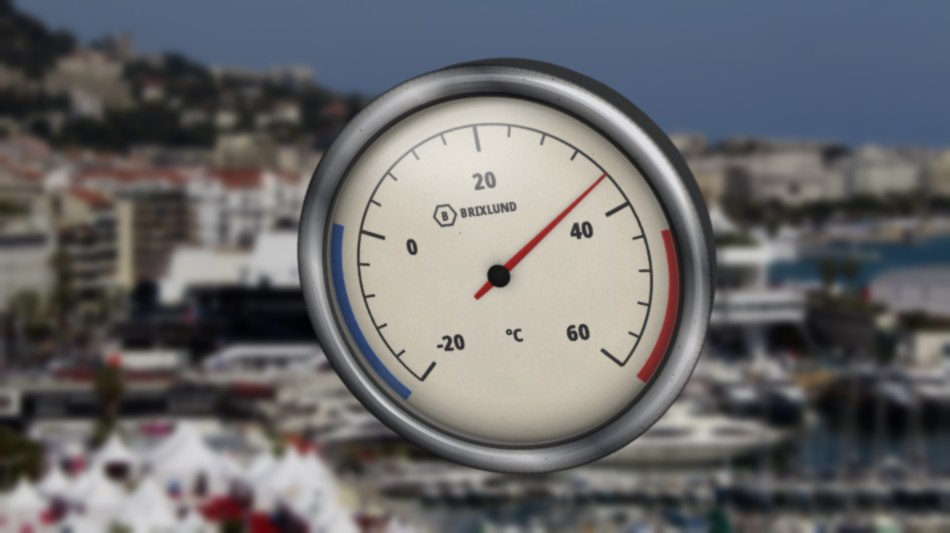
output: 36 °C
